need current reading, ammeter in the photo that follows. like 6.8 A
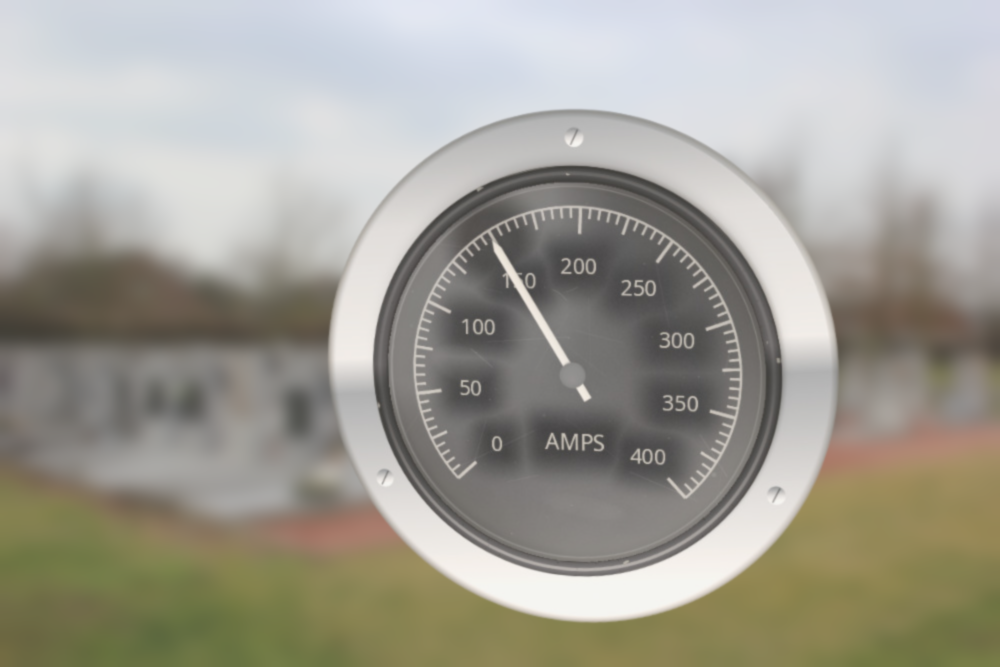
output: 150 A
